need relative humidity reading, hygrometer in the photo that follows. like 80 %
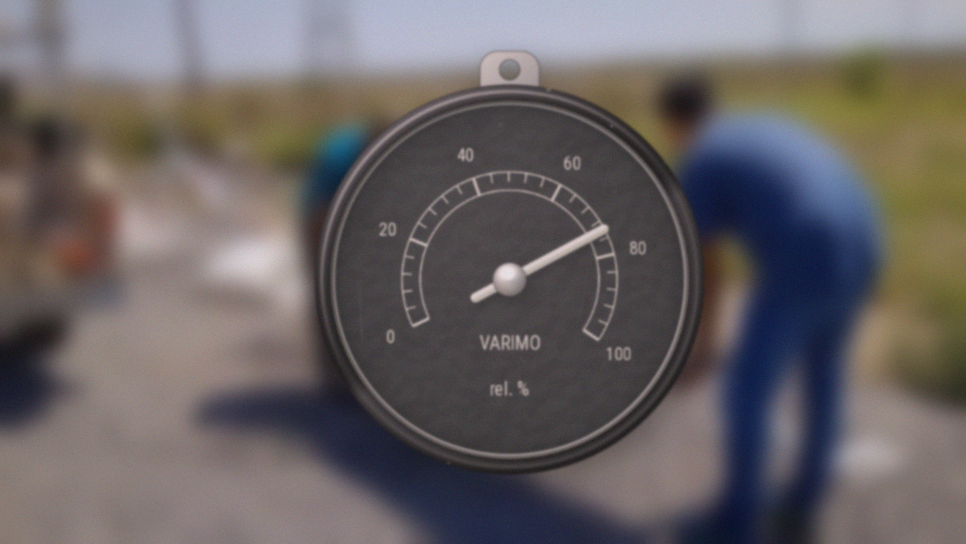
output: 74 %
